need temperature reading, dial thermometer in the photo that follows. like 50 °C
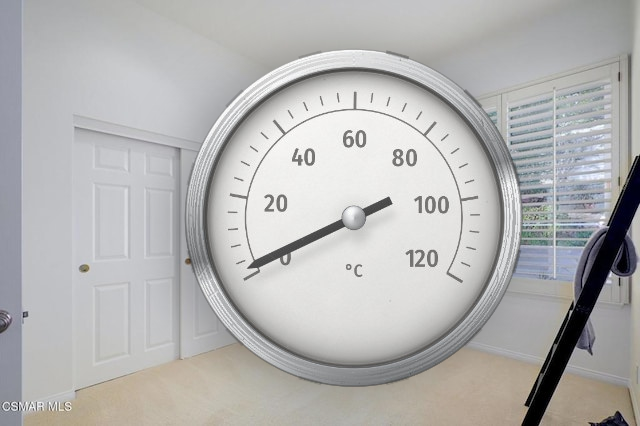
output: 2 °C
